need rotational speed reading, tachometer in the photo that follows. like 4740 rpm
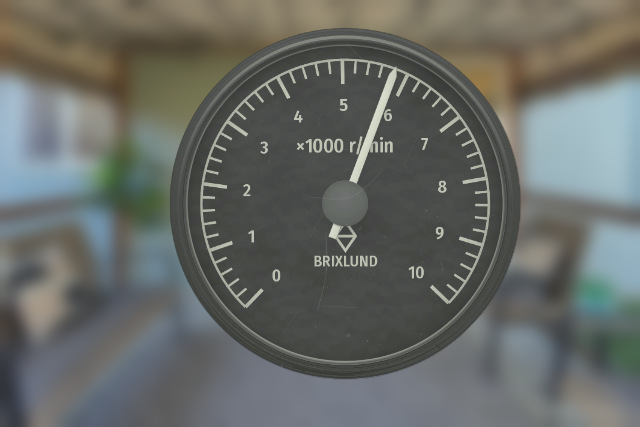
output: 5800 rpm
